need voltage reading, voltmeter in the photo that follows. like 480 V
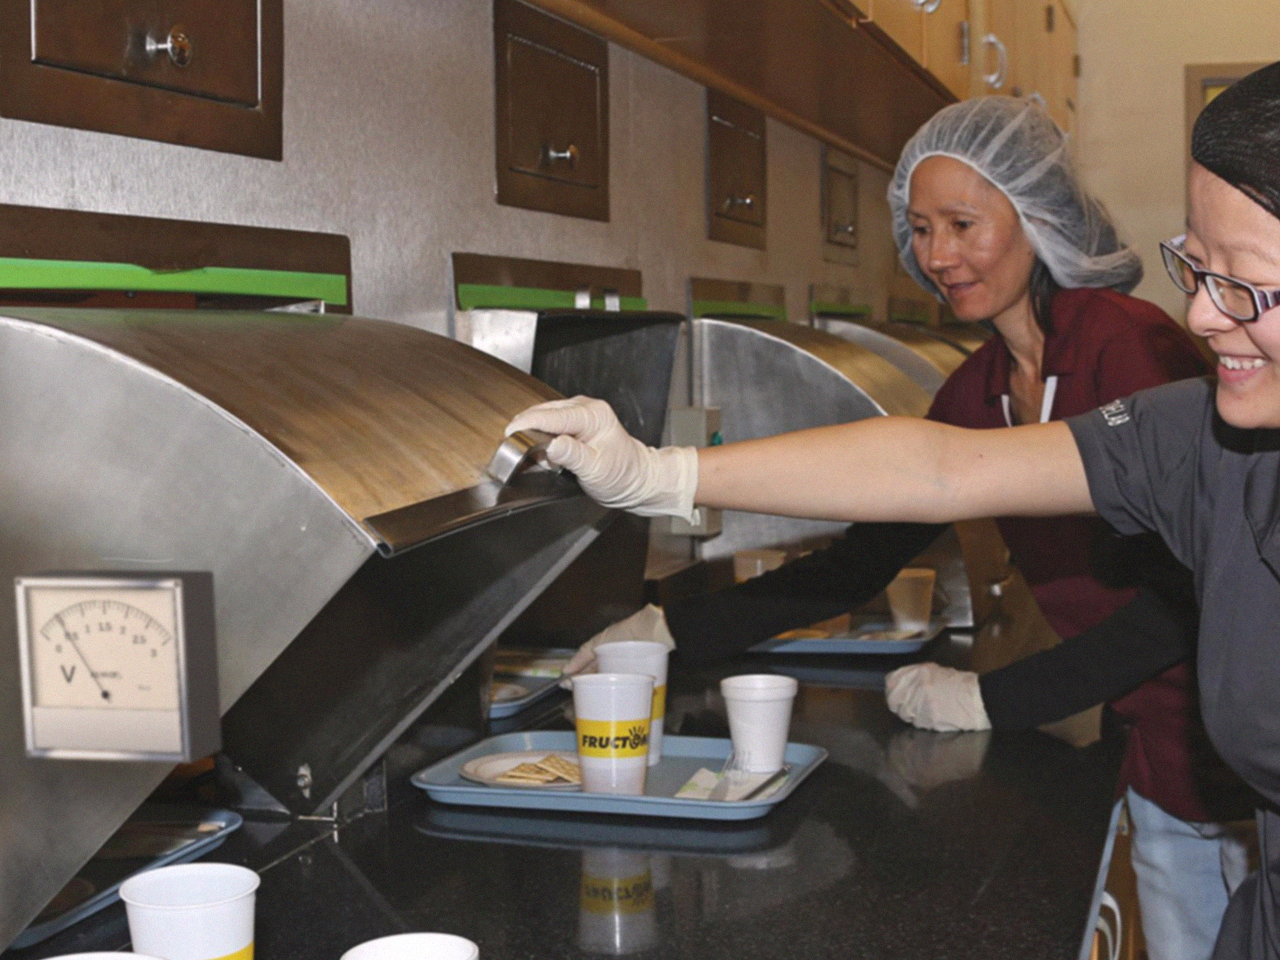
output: 0.5 V
